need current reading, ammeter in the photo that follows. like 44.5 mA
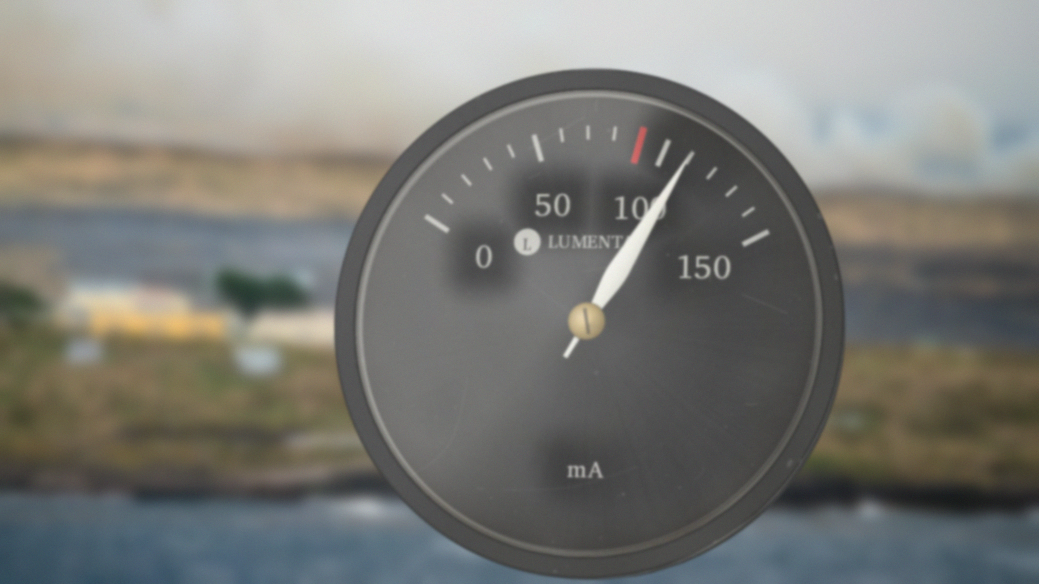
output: 110 mA
